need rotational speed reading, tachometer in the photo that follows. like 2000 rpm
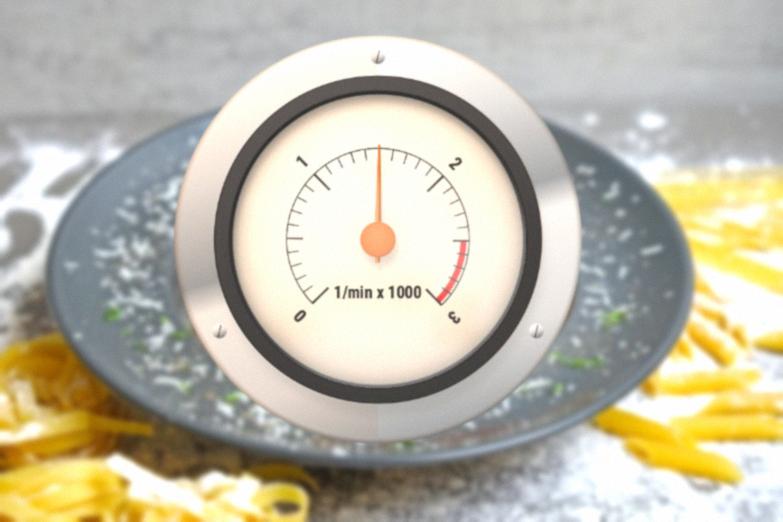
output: 1500 rpm
